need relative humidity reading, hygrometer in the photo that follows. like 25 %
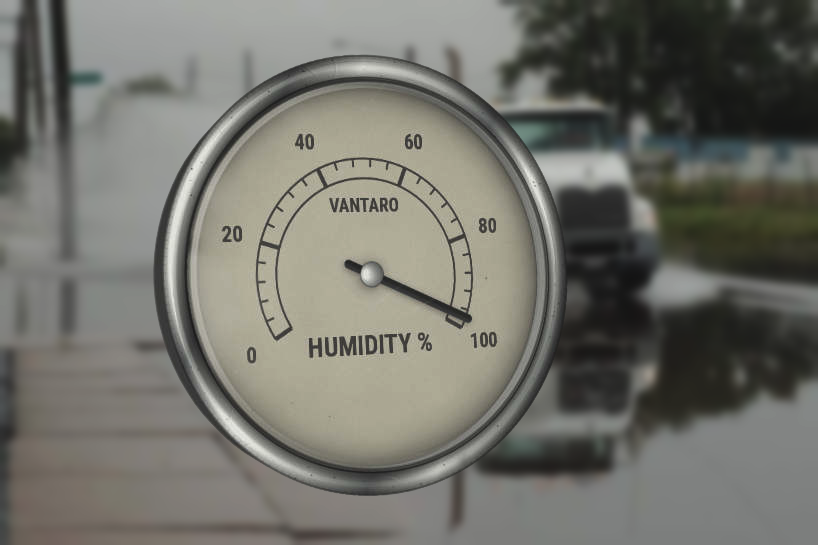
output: 98 %
